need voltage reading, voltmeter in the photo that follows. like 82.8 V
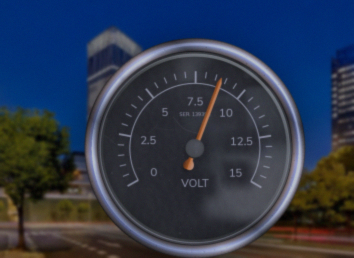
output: 8.75 V
